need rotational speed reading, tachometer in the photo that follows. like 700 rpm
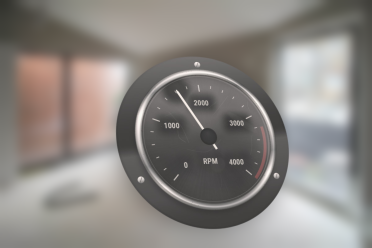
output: 1600 rpm
